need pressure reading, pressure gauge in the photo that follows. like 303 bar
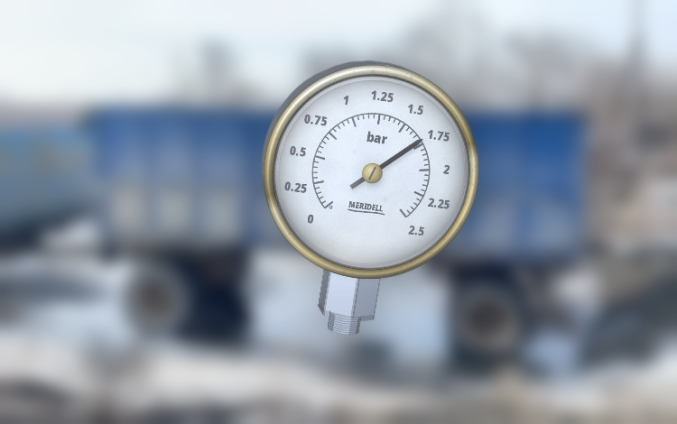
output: 1.7 bar
